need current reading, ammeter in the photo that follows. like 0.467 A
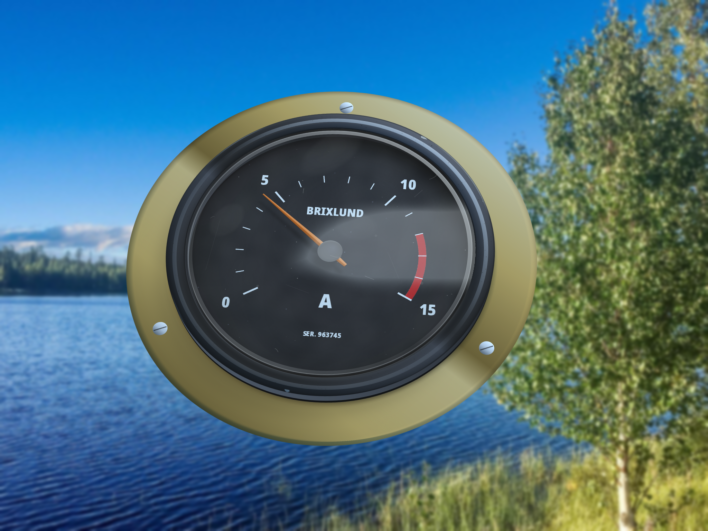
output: 4.5 A
